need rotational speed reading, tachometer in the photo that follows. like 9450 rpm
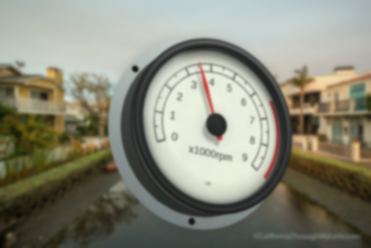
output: 3500 rpm
